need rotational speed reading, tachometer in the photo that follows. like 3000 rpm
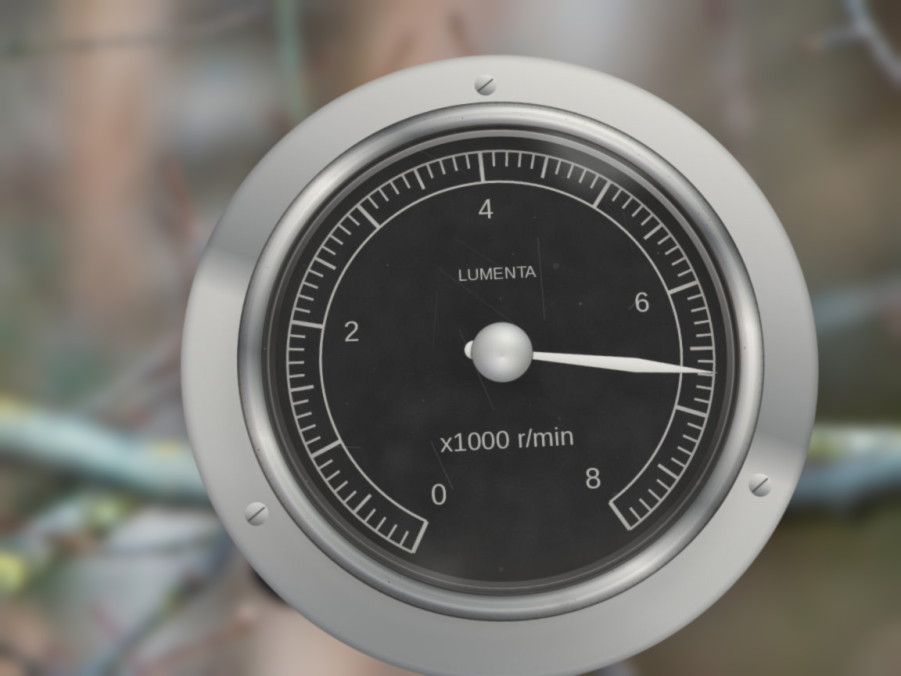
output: 6700 rpm
